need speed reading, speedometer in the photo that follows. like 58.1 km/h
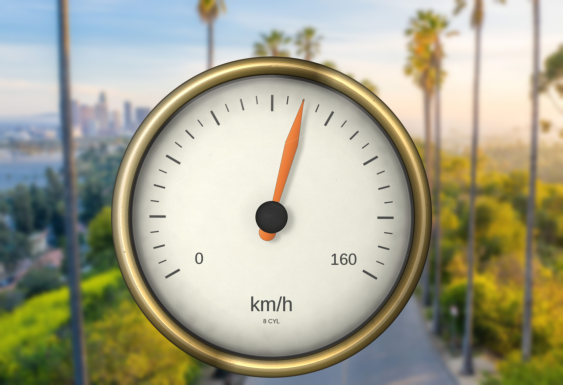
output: 90 km/h
